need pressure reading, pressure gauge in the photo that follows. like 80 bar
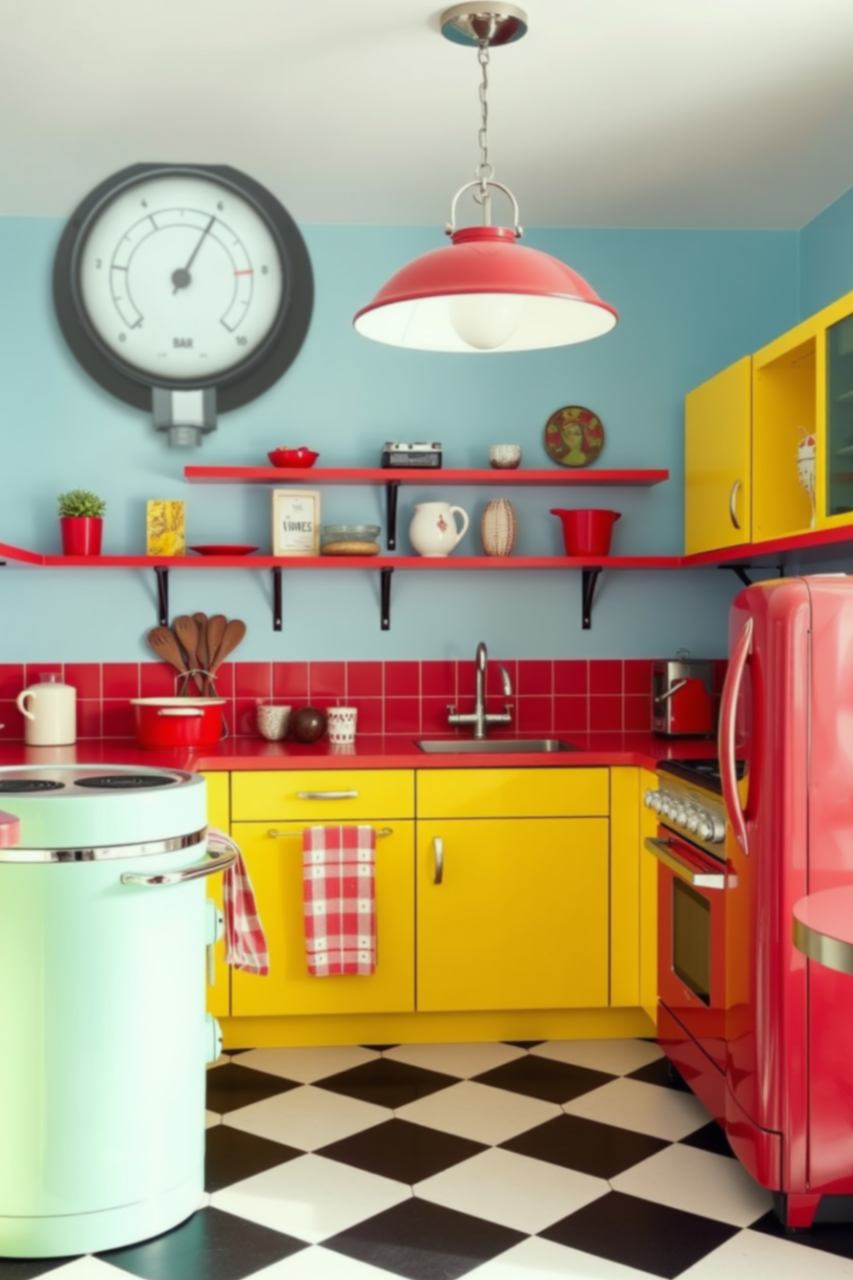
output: 6 bar
